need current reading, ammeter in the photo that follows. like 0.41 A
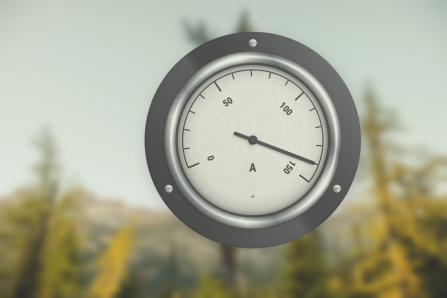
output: 140 A
